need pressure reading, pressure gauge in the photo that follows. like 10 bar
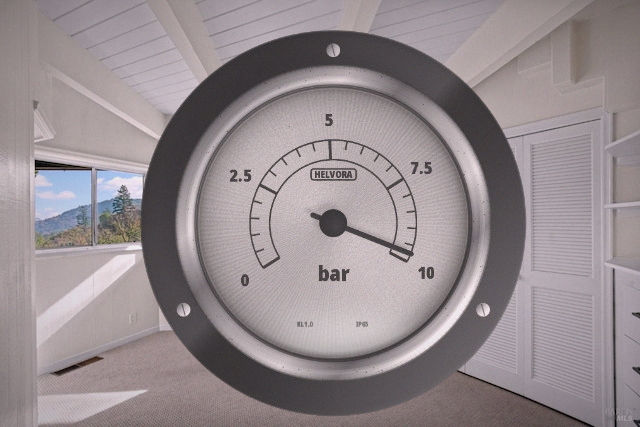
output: 9.75 bar
